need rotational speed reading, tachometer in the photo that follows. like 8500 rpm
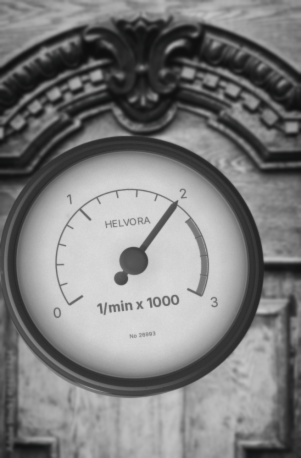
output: 2000 rpm
